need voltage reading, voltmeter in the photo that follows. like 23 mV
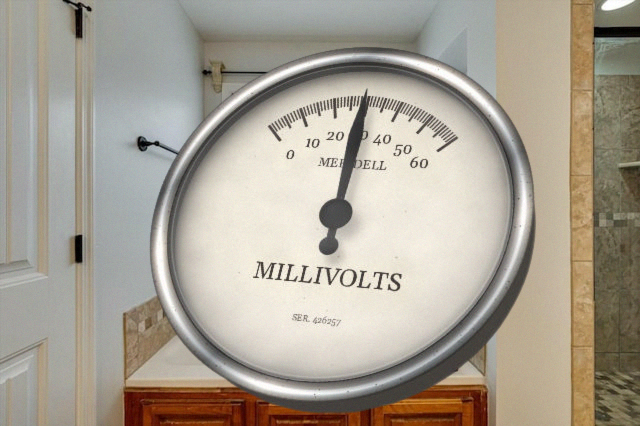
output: 30 mV
